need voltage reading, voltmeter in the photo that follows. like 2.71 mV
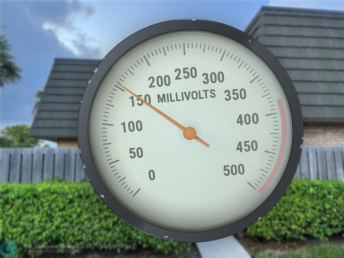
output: 155 mV
